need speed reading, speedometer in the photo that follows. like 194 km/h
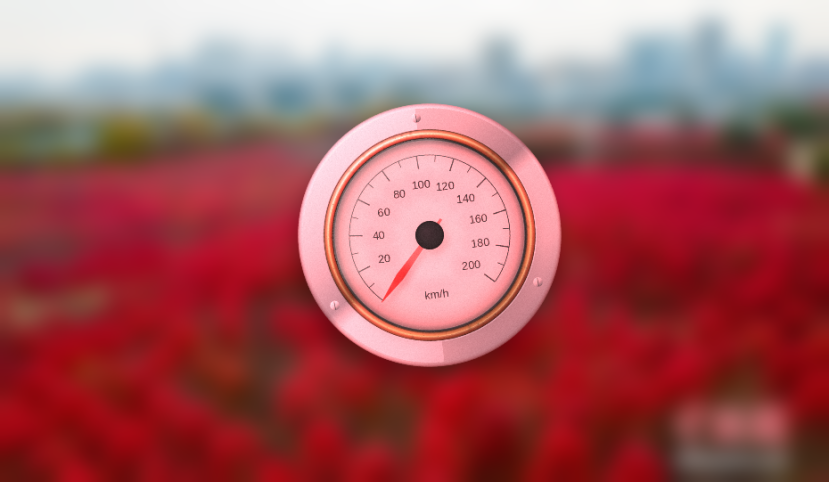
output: 0 km/h
